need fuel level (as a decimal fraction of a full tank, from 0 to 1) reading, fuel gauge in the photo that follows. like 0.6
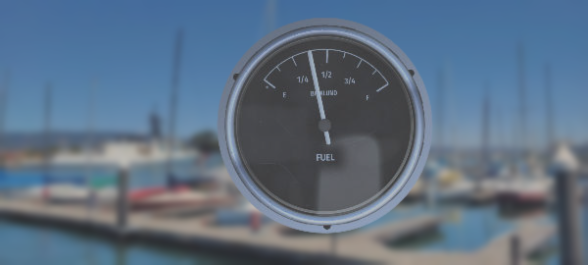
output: 0.375
